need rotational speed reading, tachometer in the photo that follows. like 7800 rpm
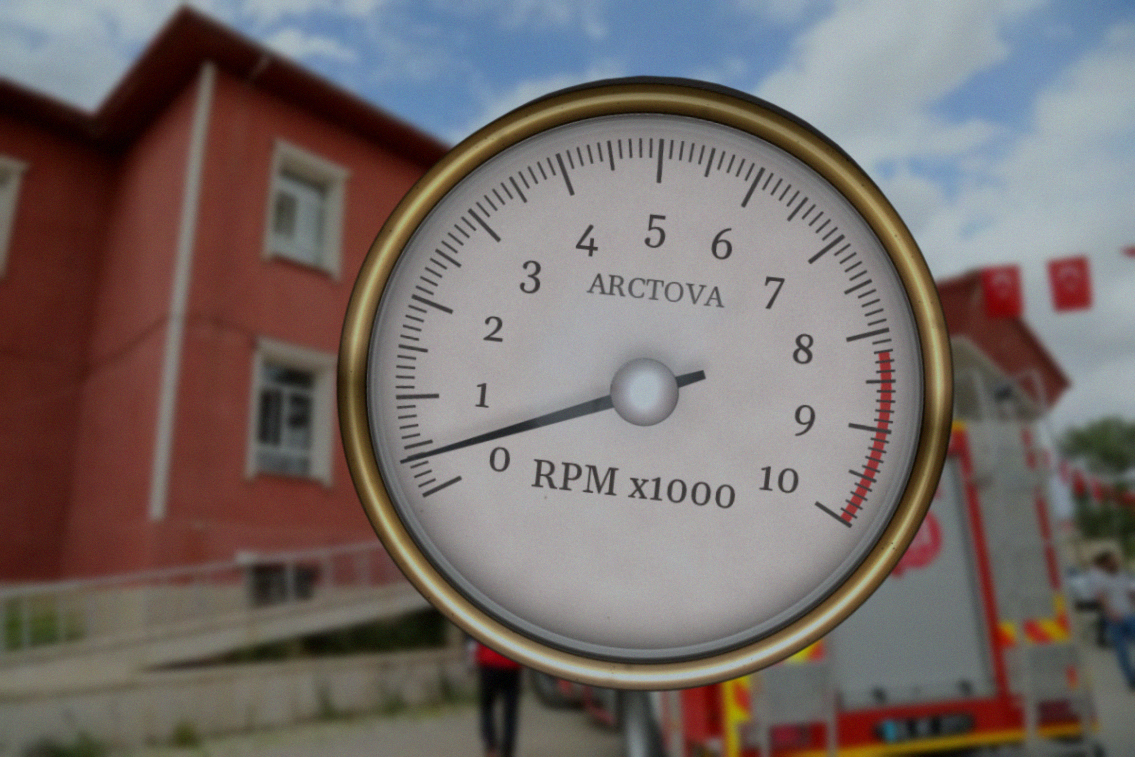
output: 400 rpm
